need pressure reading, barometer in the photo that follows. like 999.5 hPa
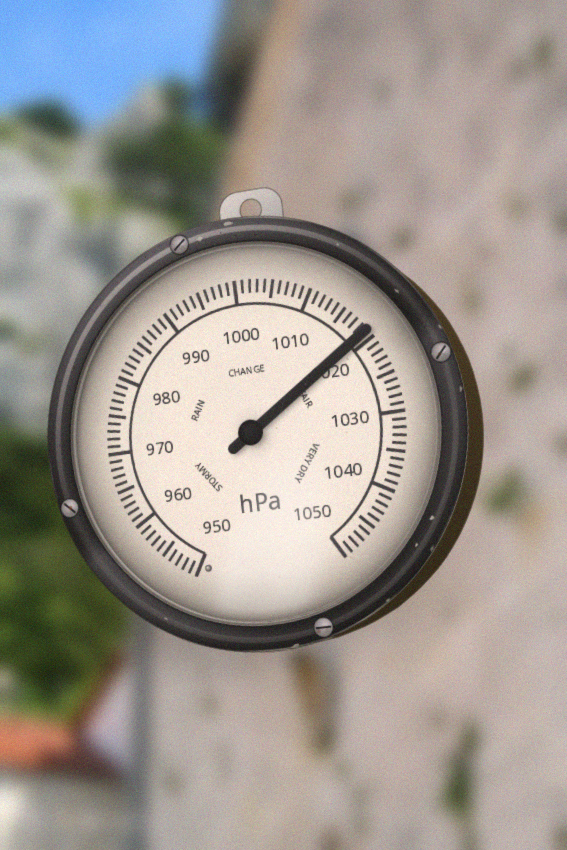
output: 1019 hPa
